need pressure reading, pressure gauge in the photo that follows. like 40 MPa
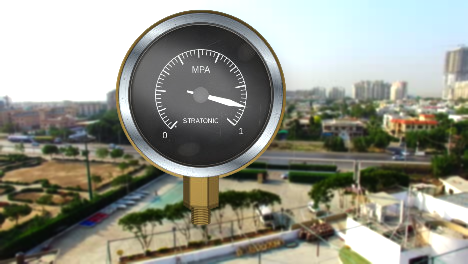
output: 0.9 MPa
